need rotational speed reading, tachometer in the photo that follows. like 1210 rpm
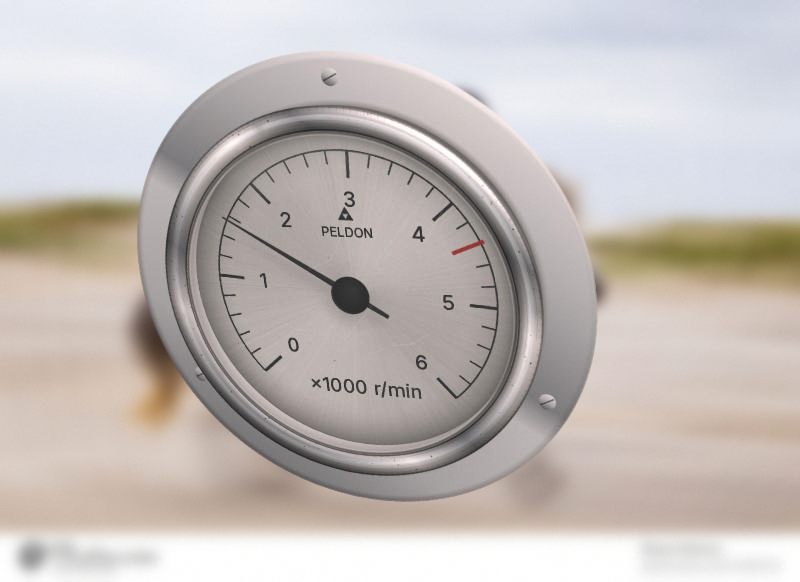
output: 1600 rpm
